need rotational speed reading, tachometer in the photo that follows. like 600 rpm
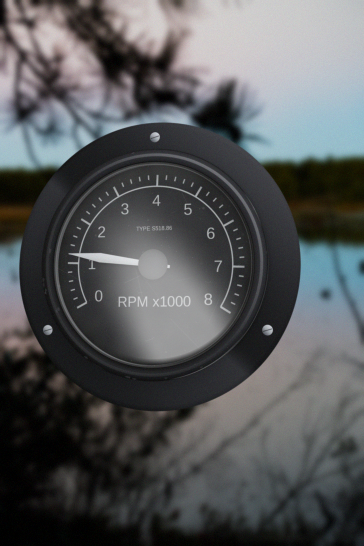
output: 1200 rpm
